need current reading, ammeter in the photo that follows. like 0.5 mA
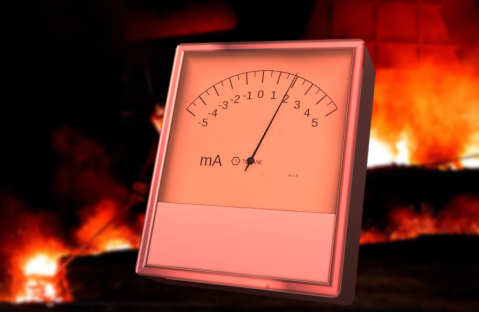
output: 2 mA
